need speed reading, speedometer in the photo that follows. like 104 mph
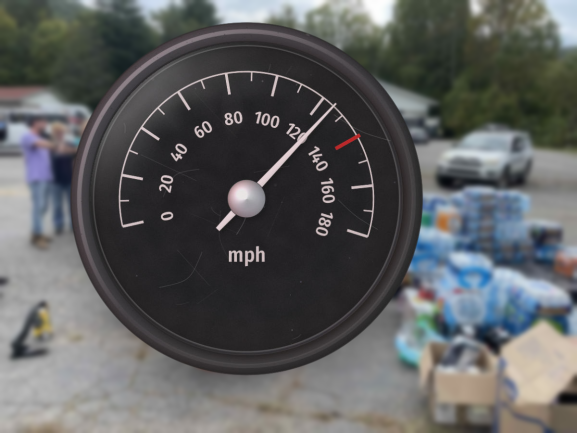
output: 125 mph
